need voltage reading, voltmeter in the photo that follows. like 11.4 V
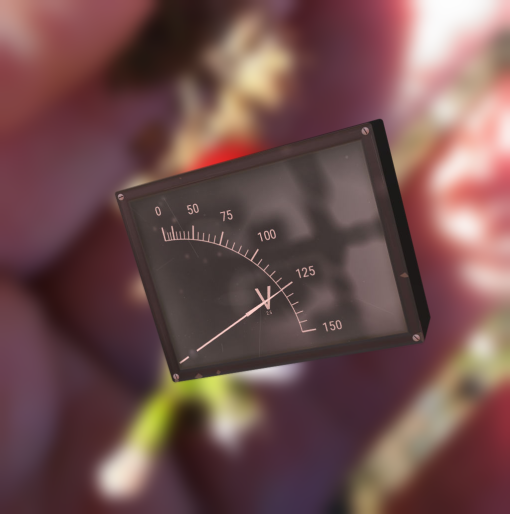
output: 125 V
